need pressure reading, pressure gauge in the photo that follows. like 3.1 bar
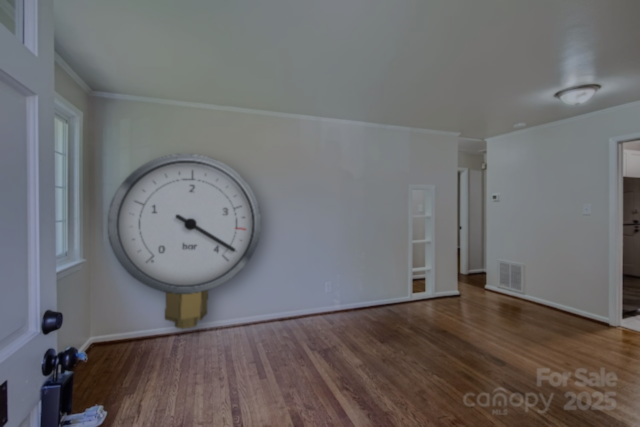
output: 3.8 bar
